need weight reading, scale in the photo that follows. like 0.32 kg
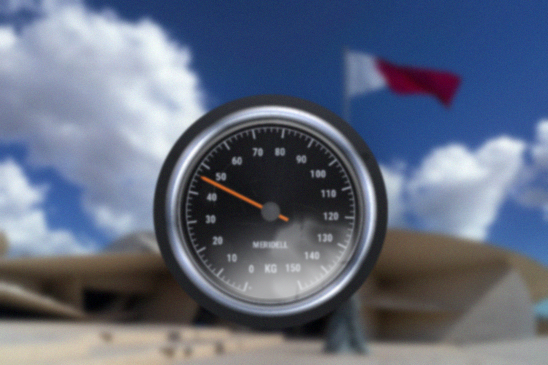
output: 46 kg
